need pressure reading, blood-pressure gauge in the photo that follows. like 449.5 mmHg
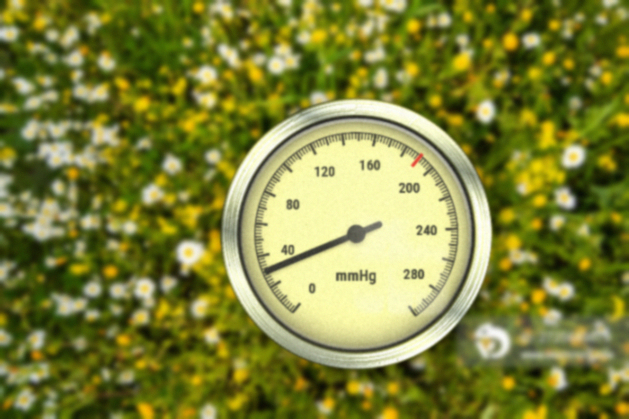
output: 30 mmHg
